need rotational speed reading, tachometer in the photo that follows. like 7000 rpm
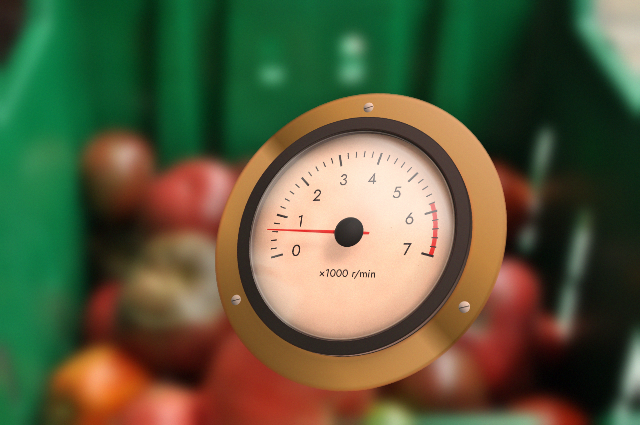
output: 600 rpm
